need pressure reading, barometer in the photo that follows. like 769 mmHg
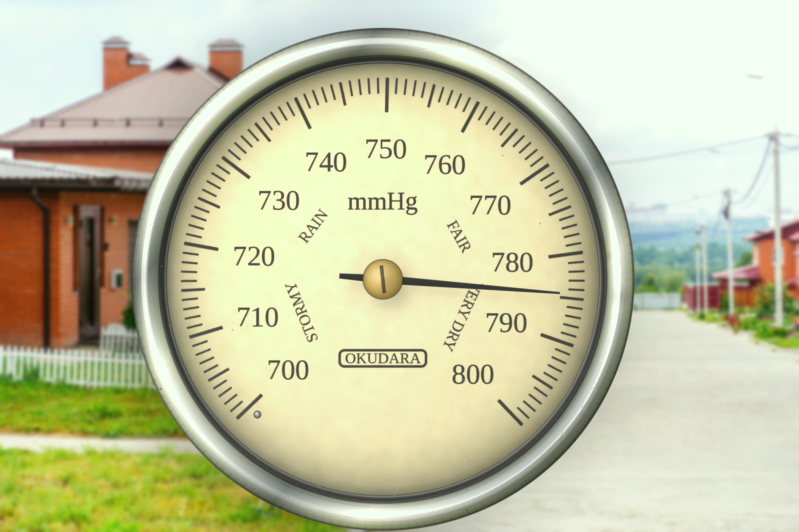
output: 784.5 mmHg
